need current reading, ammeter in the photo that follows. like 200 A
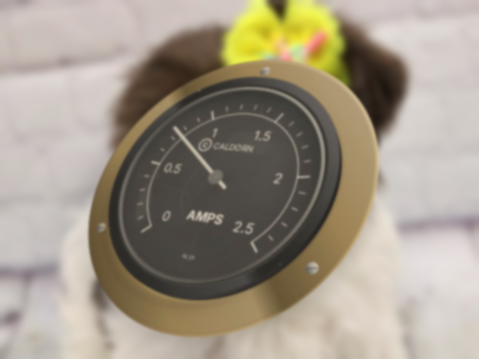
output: 0.75 A
